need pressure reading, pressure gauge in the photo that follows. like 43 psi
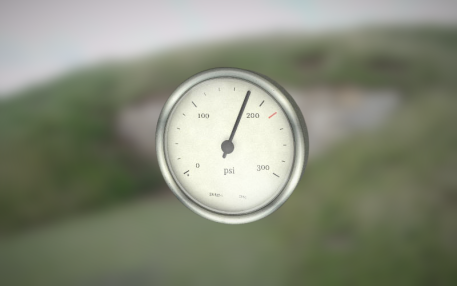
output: 180 psi
